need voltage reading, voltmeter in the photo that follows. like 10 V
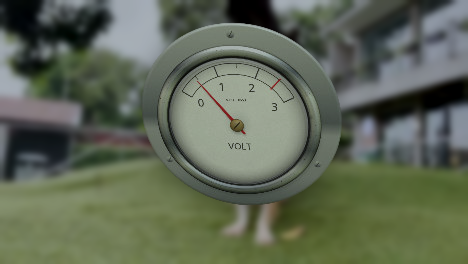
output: 0.5 V
